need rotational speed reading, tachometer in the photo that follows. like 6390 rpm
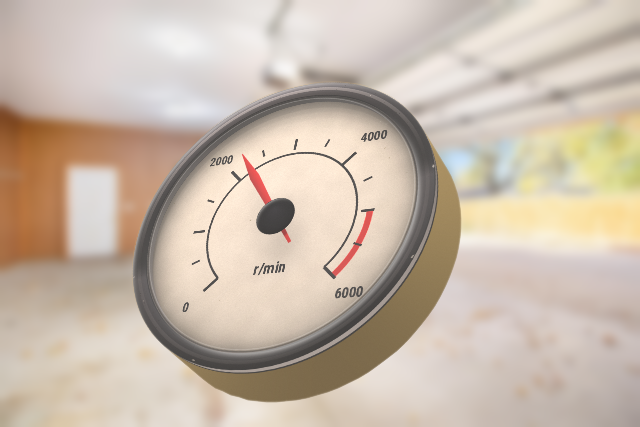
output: 2250 rpm
